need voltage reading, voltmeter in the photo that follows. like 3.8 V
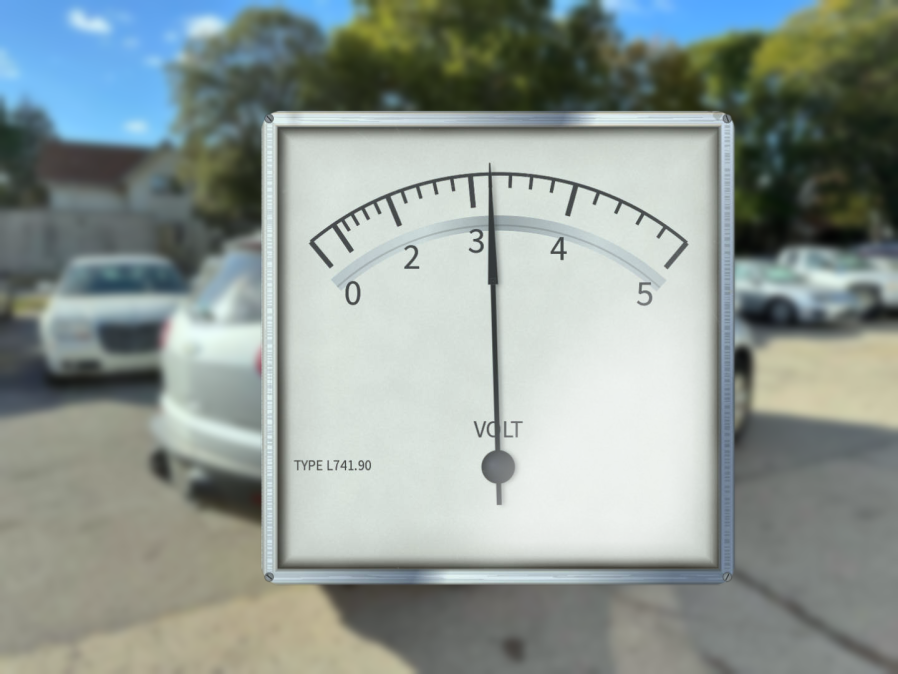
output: 3.2 V
